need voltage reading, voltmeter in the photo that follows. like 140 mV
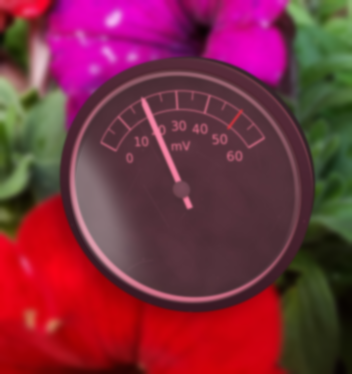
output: 20 mV
